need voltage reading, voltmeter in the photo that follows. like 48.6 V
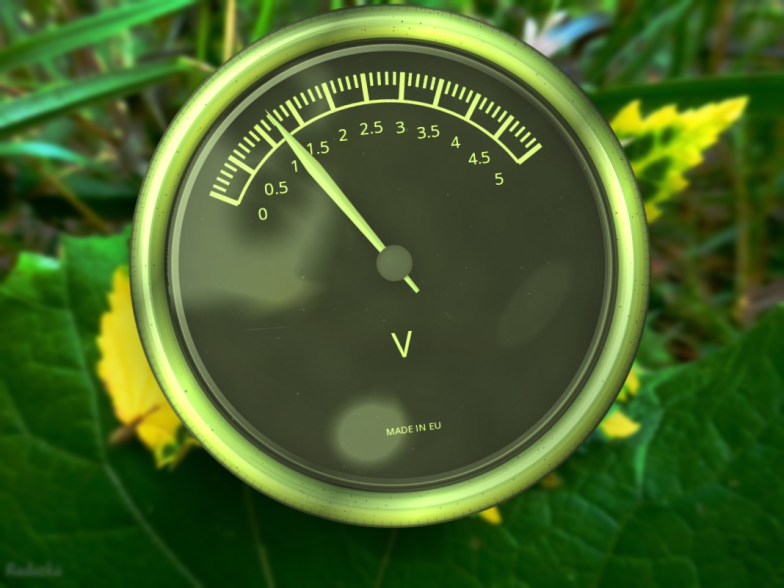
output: 1.2 V
